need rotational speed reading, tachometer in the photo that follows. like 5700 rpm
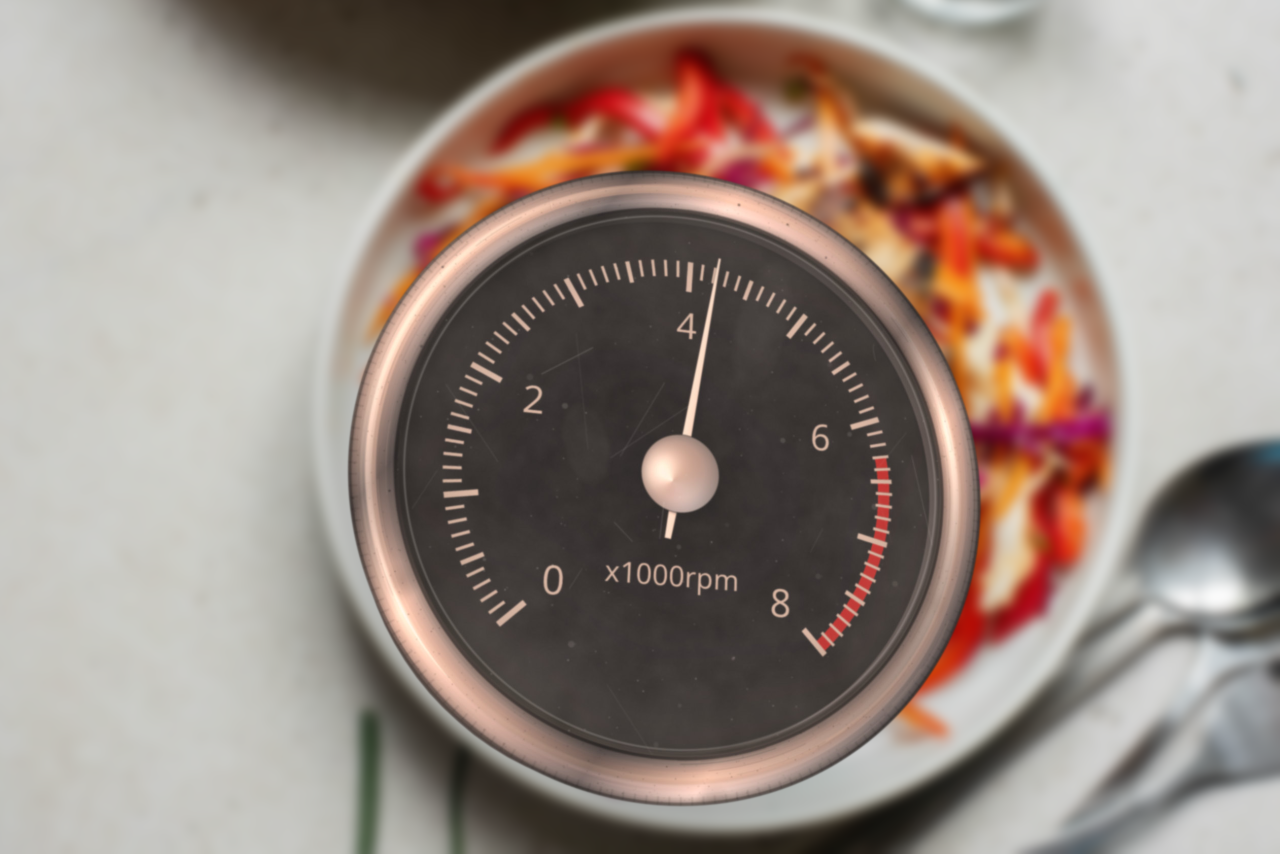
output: 4200 rpm
